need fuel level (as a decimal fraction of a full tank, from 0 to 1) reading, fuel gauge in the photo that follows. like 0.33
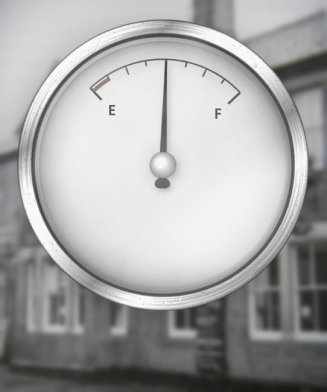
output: 0.5
